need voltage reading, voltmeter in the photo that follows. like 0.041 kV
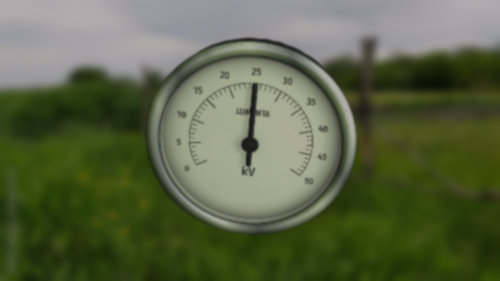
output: 25 kV
